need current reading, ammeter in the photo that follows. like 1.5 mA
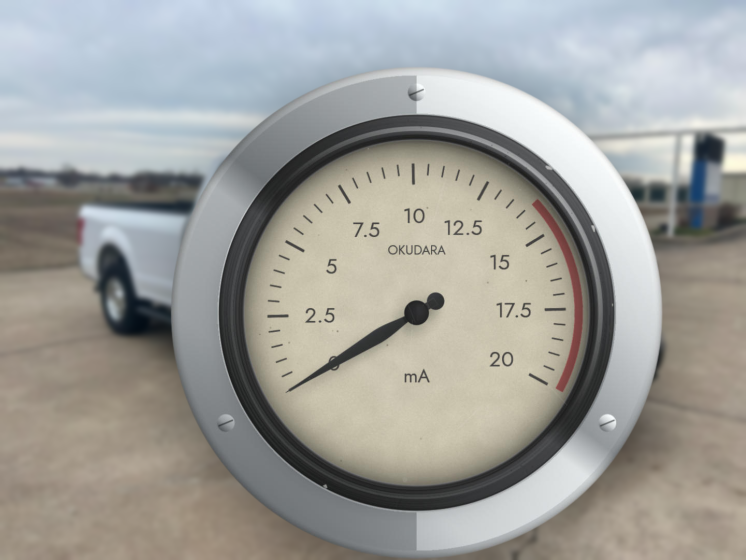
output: 0 mA
